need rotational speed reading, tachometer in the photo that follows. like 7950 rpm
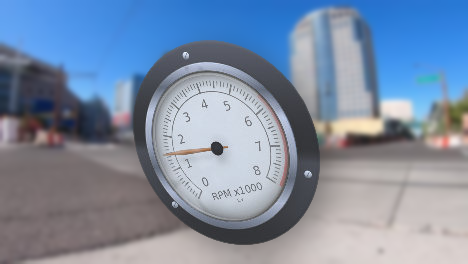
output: 1500 rpm
